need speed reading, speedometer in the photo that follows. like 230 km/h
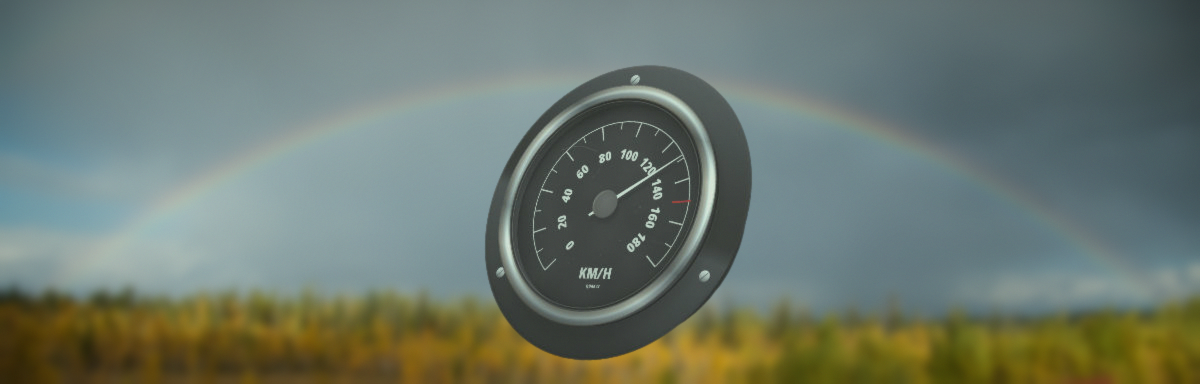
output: 130 km/h
